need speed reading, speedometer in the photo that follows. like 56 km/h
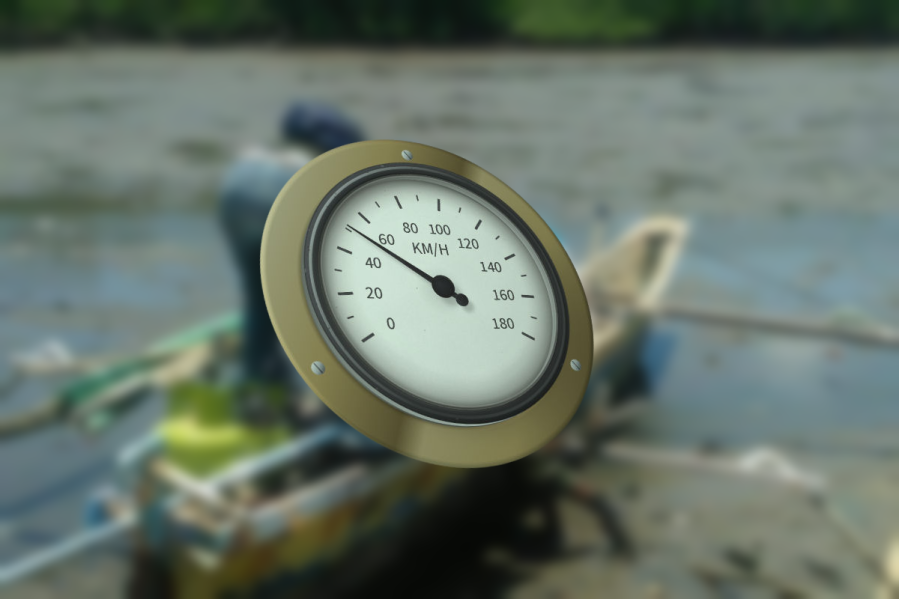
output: 50 km/h
